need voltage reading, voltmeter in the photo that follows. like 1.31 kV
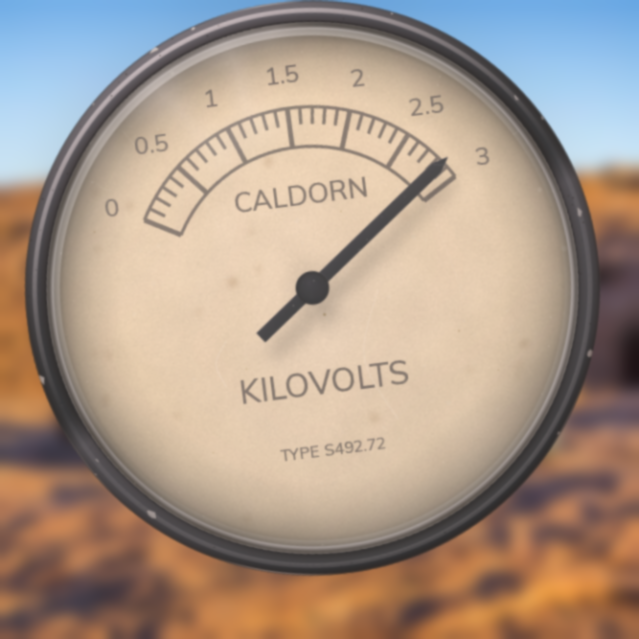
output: 2.85 kV
